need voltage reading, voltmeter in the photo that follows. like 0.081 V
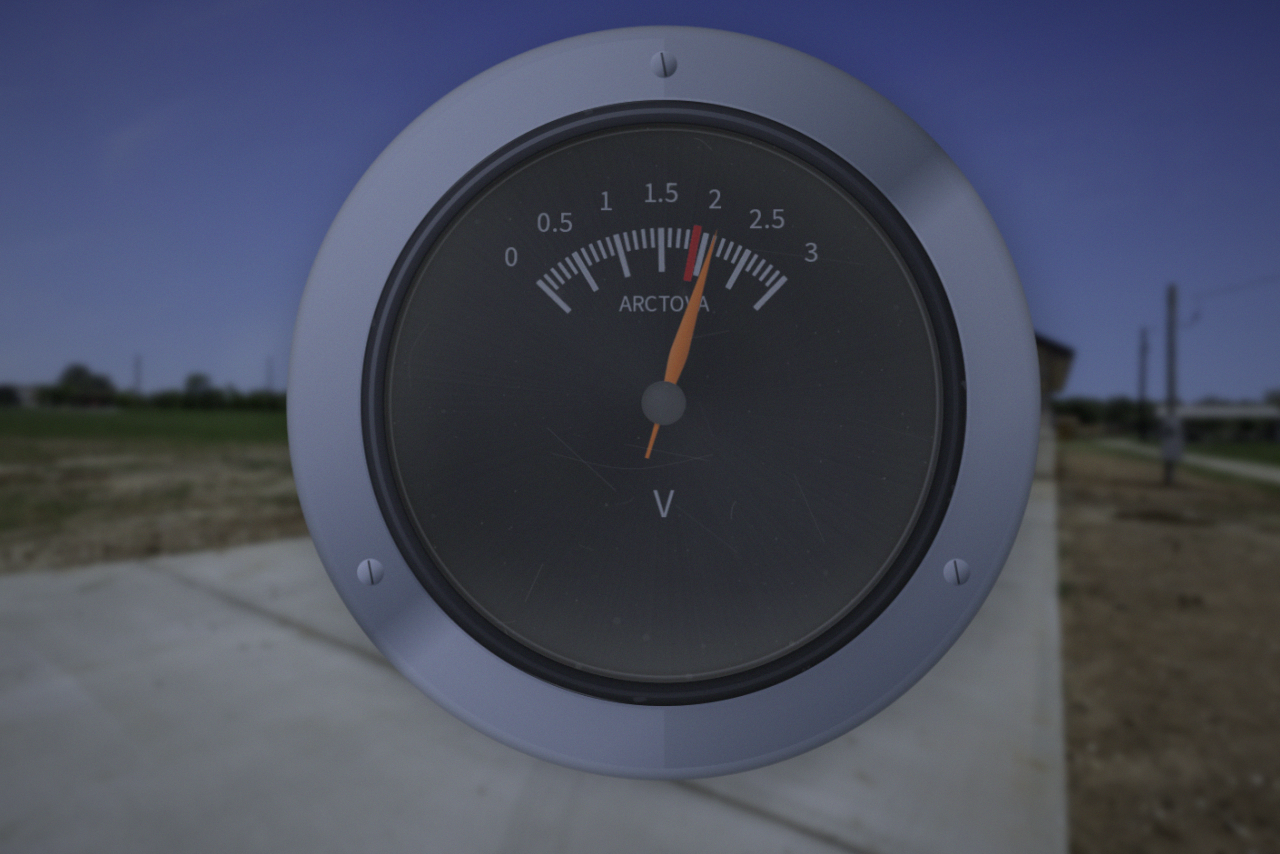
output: 2.1 V
